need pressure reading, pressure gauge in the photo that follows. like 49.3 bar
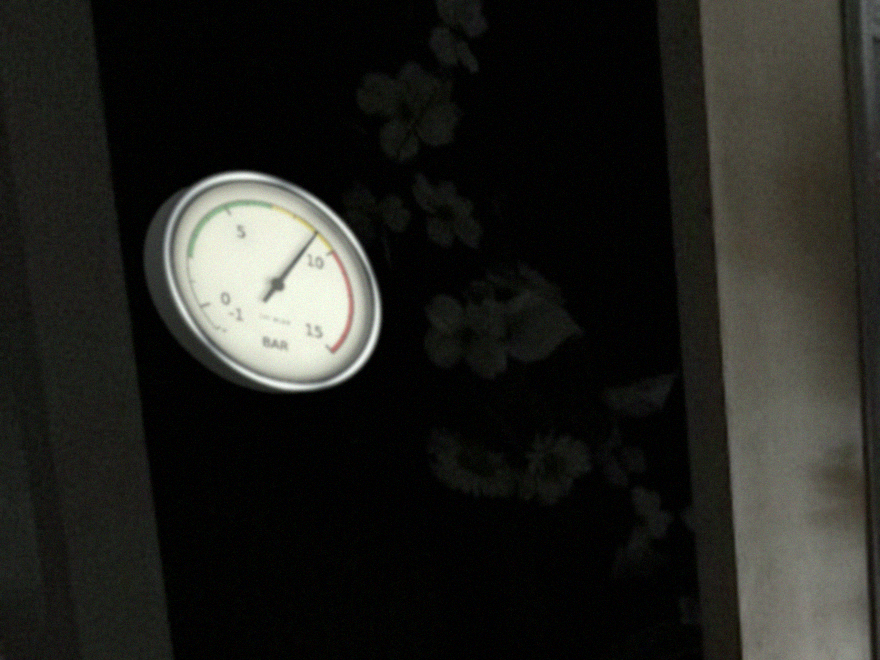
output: 9 bar
